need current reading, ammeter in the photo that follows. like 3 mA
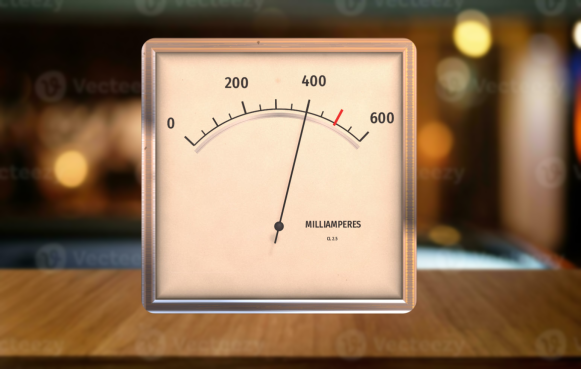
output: 400 mA
